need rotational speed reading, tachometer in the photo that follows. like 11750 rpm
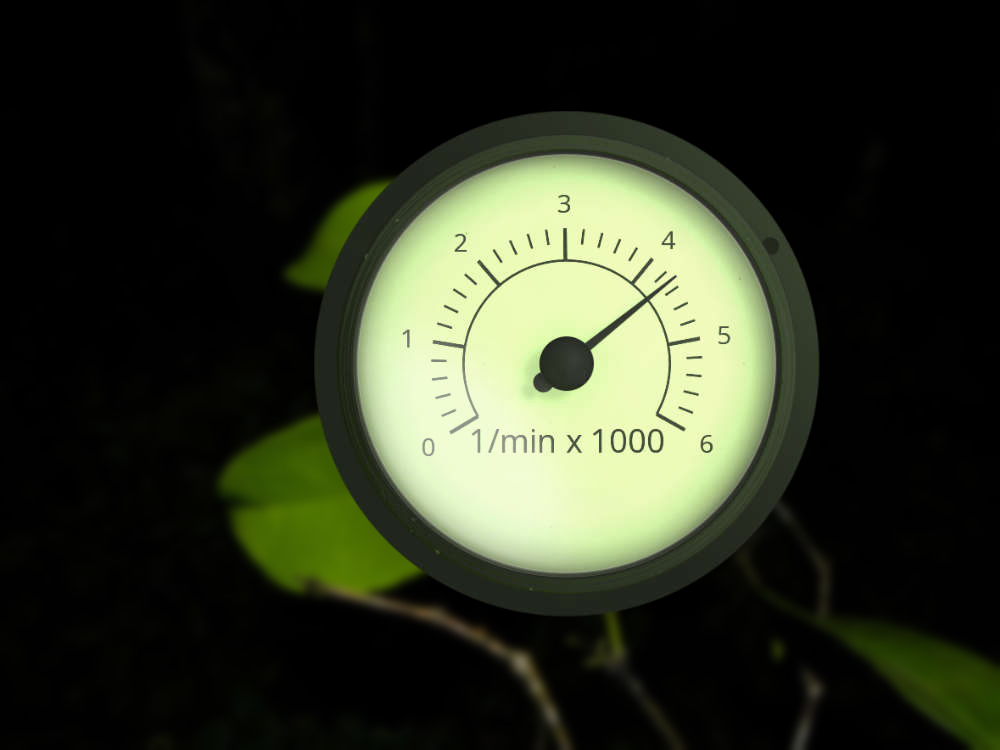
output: 4300 rpm
